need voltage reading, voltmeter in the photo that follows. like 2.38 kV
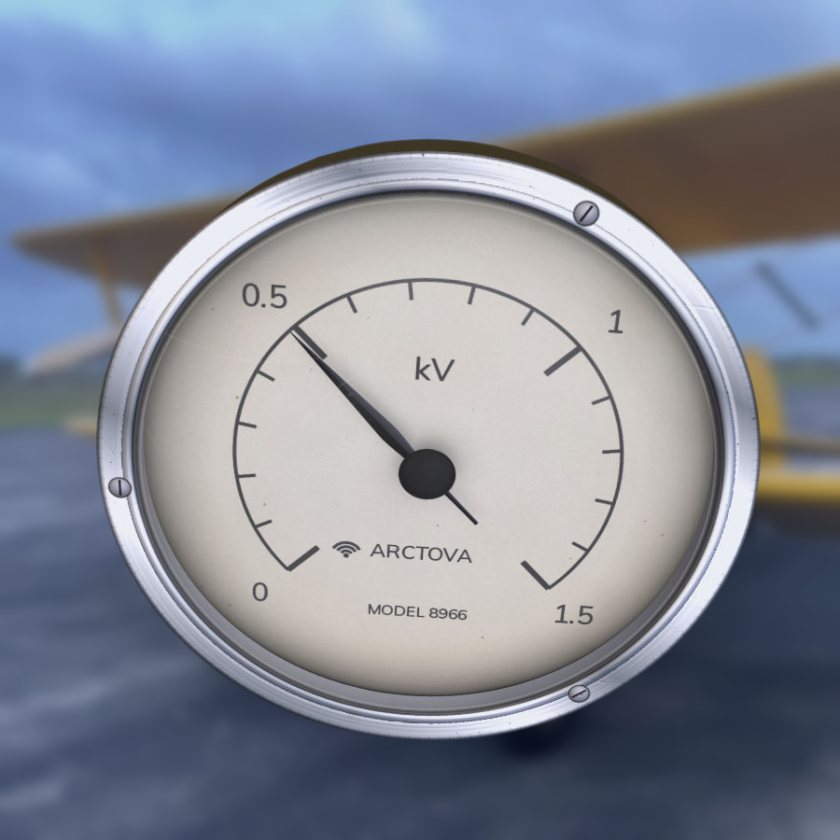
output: 0.5 kV
